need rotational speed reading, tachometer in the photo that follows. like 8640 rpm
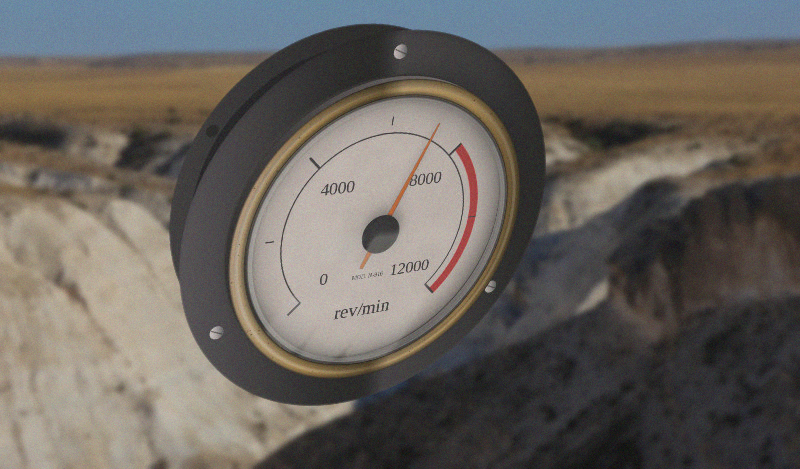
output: 7000 rpm
